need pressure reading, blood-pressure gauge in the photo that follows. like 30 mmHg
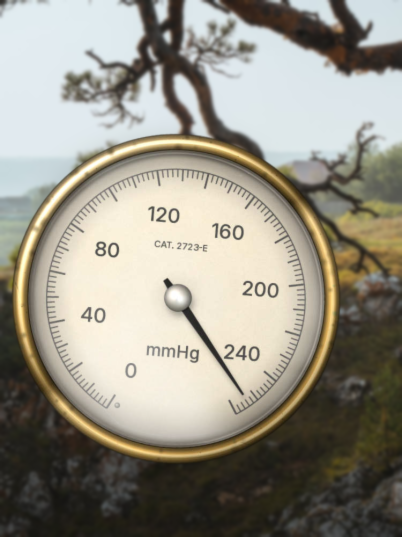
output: 254 mmHg
